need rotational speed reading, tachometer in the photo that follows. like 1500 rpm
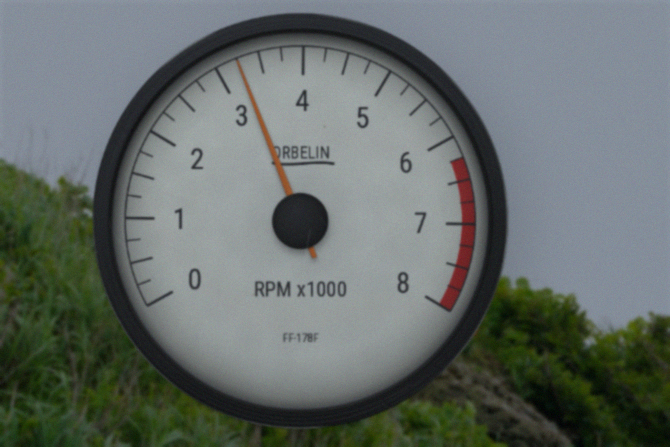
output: 3250 rpm
